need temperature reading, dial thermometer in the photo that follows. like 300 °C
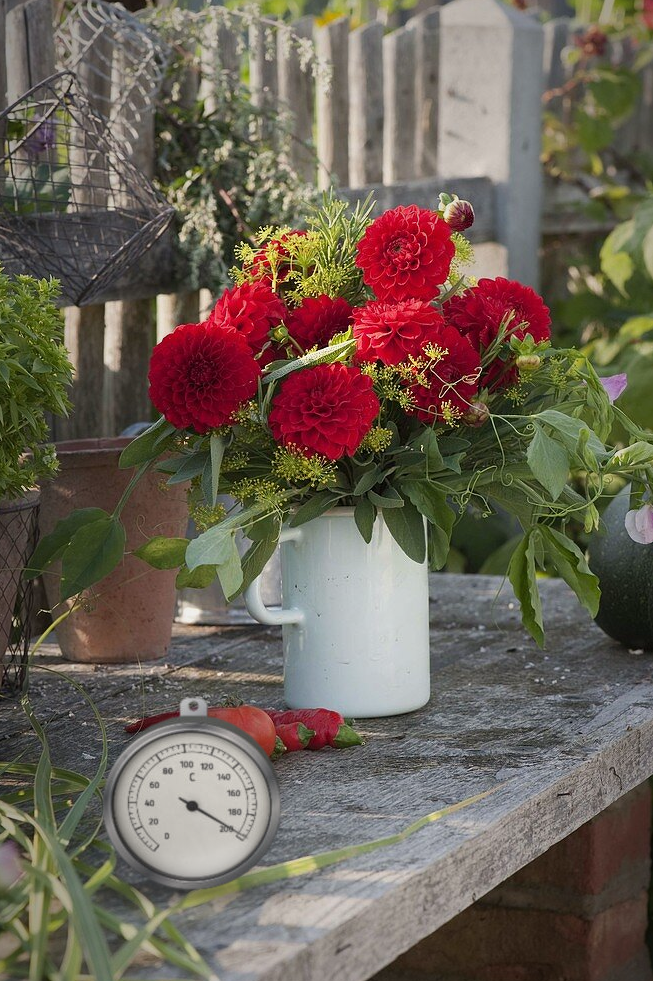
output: 196 °C
